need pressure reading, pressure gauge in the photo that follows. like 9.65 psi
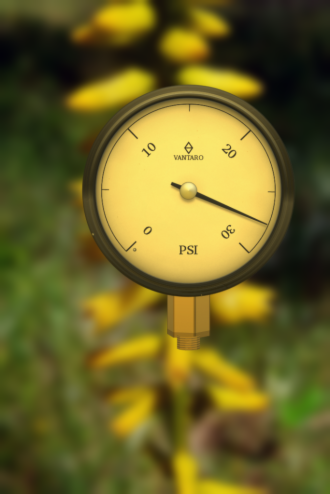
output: 27.5 psi
